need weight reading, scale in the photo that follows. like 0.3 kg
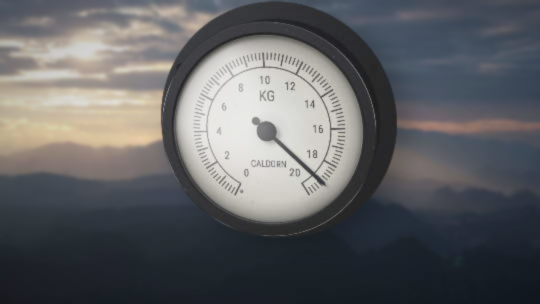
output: 19 kg
